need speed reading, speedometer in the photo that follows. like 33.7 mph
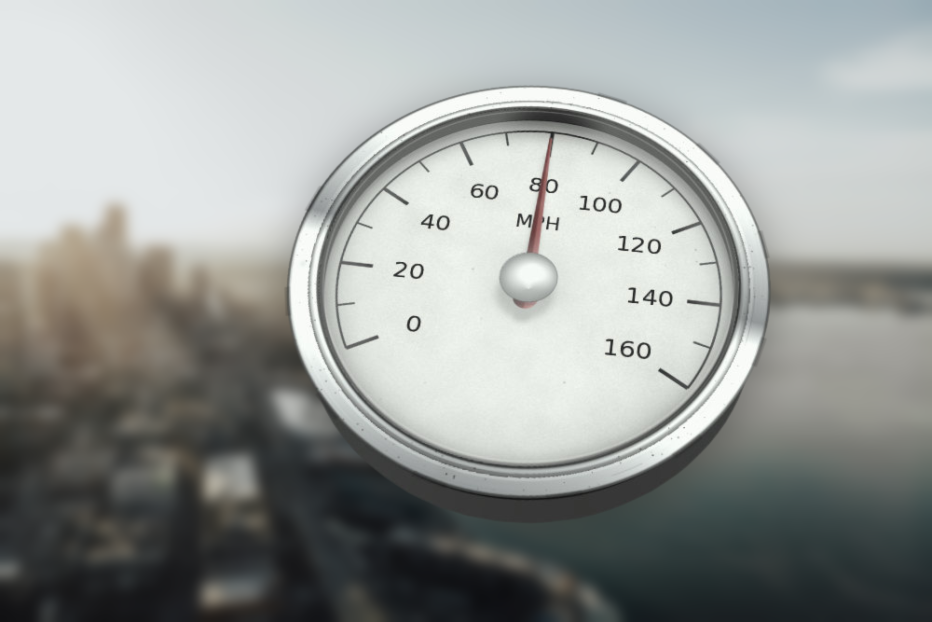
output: 80 mph
